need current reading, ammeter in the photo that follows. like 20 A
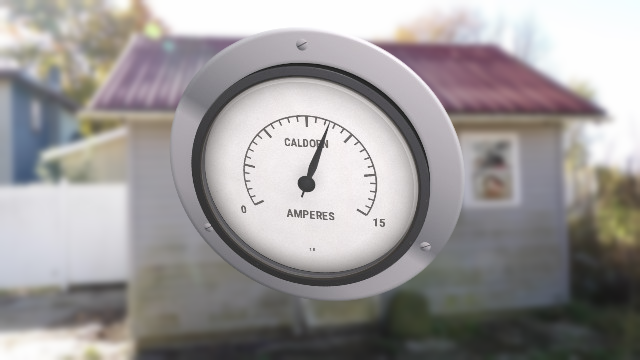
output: 8.75 A
